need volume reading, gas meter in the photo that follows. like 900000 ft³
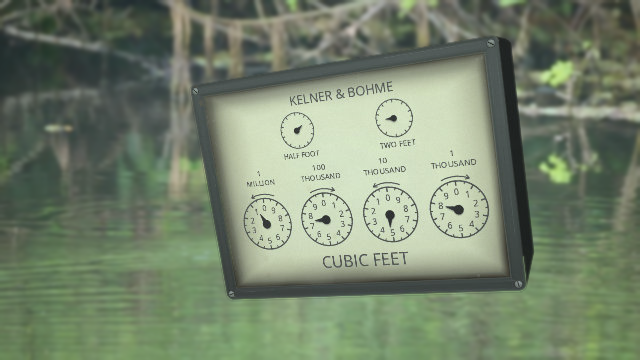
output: 74800 ft³
